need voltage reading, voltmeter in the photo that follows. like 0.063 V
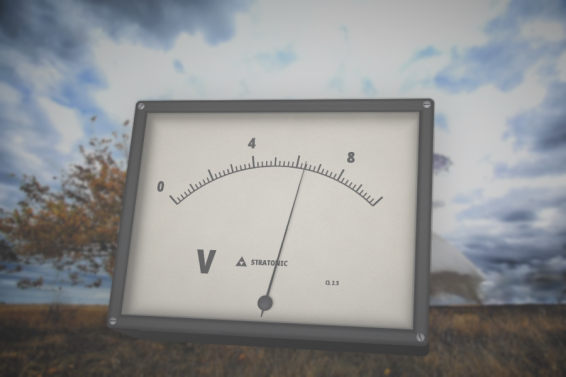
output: 6.4 V
